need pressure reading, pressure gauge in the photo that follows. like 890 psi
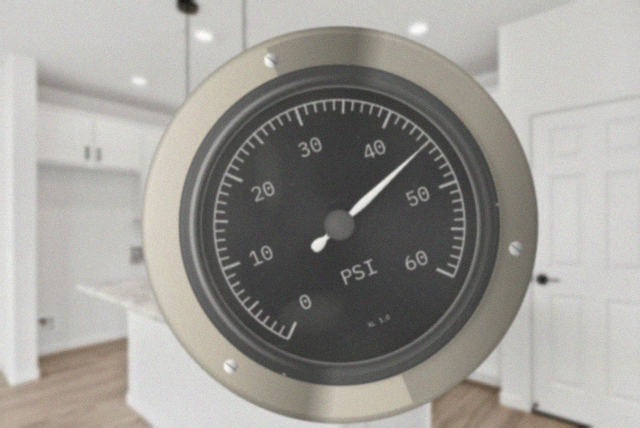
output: 45 psi
